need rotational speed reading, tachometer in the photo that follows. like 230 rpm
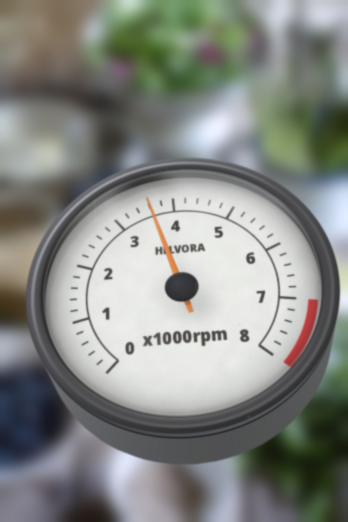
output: 3600 rpm
